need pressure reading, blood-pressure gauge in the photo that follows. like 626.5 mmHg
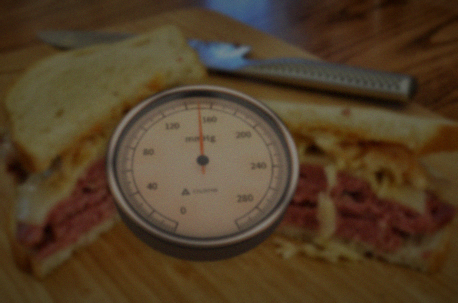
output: 150 mmHg
